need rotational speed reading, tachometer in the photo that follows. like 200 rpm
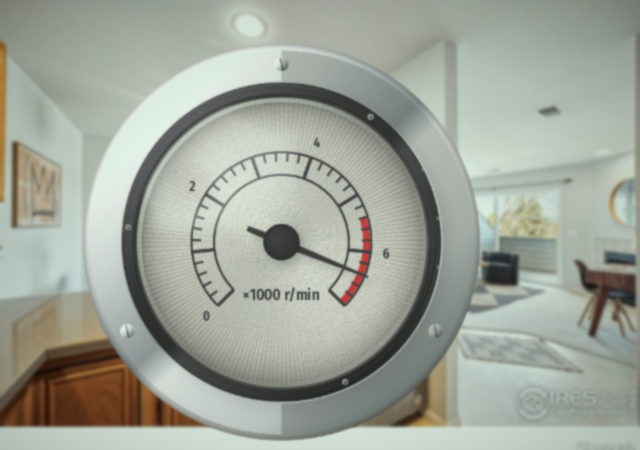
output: 6400 rpm
